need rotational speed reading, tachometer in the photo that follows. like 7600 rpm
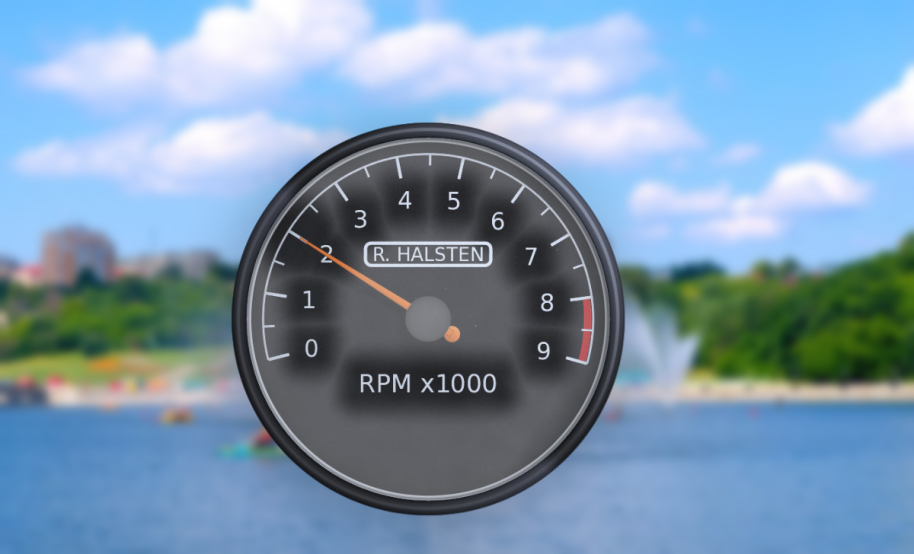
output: 2000 rpm
